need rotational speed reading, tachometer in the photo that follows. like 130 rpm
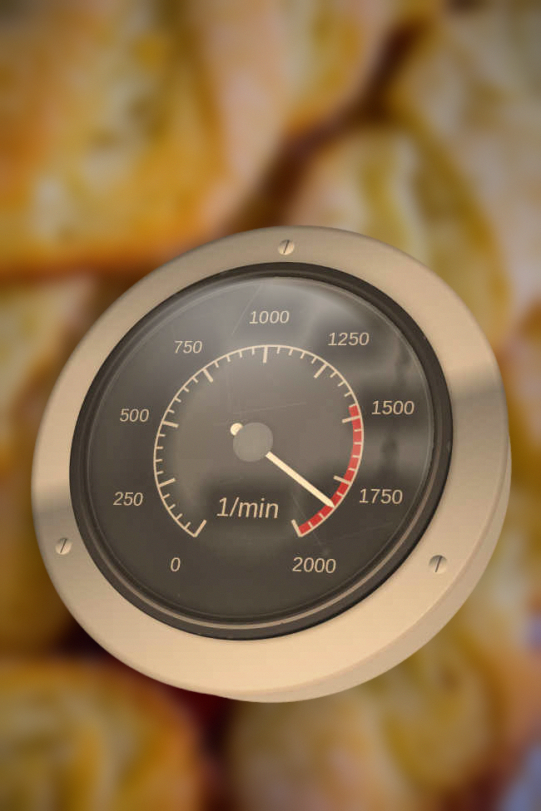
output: 1850 rpm
